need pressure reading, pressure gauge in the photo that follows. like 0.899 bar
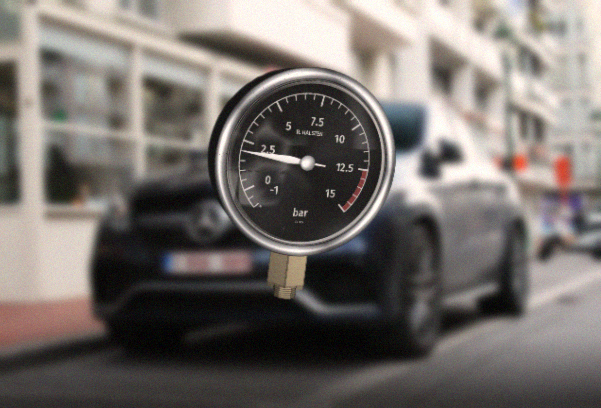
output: 2 bar
